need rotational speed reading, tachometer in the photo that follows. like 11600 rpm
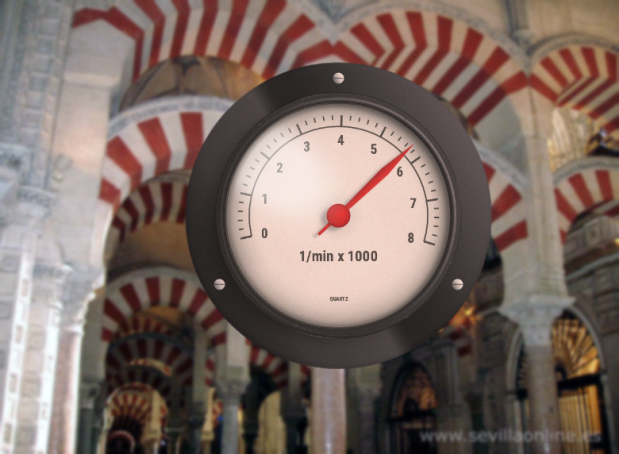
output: 5700 rpm
